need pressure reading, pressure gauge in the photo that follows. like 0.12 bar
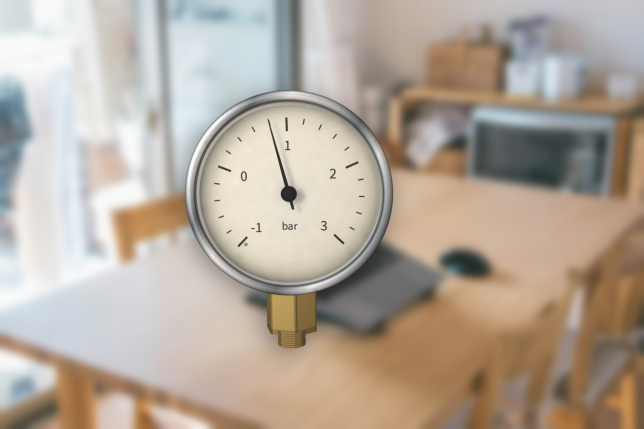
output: 0.8 bar
